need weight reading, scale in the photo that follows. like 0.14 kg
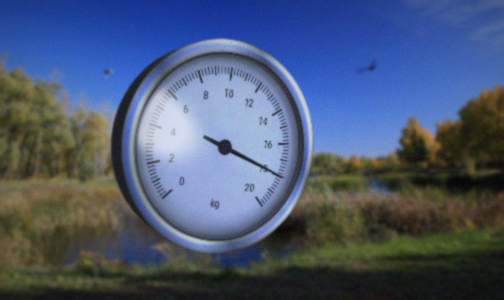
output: 18 kg
